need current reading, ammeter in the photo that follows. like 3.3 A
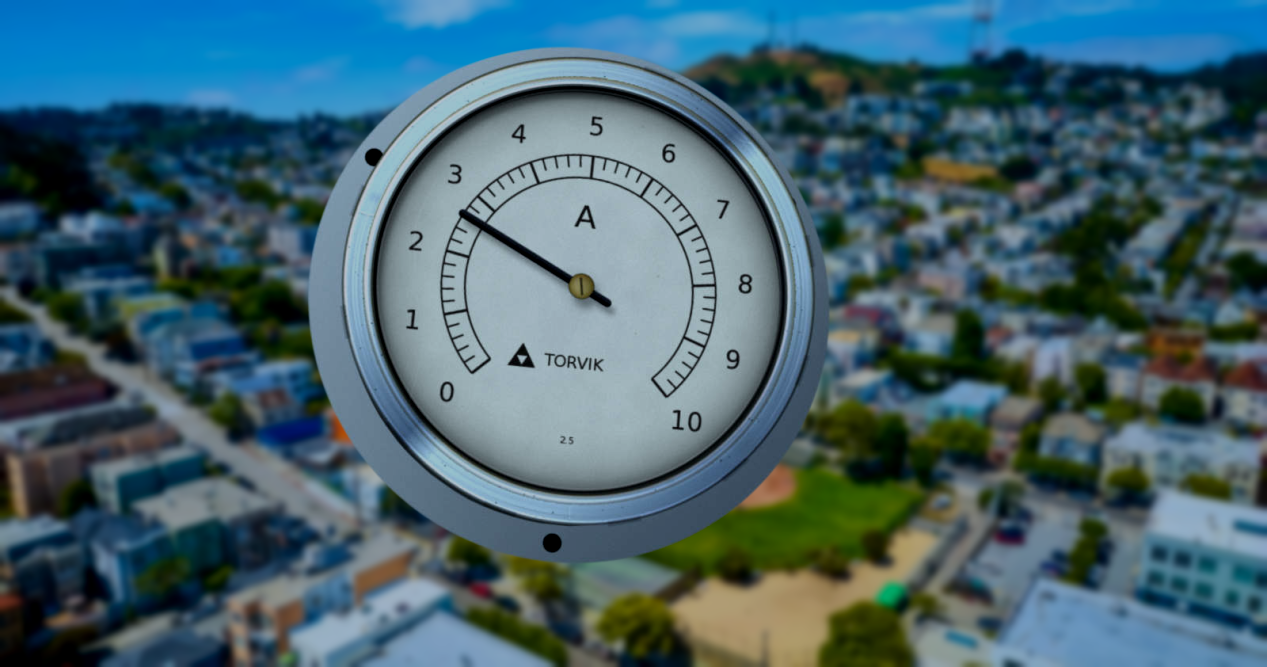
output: 2.6 A
